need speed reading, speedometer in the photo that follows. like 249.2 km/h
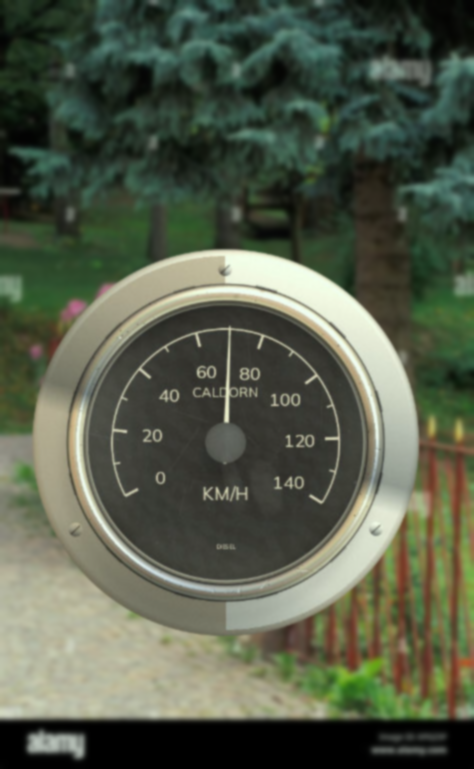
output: 70 km/h
